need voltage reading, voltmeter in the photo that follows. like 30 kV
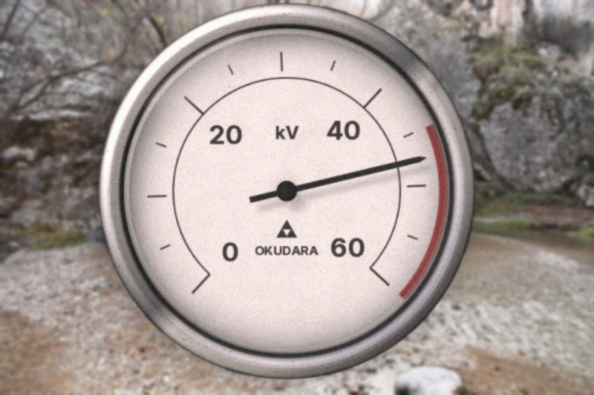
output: 47.5 kV
